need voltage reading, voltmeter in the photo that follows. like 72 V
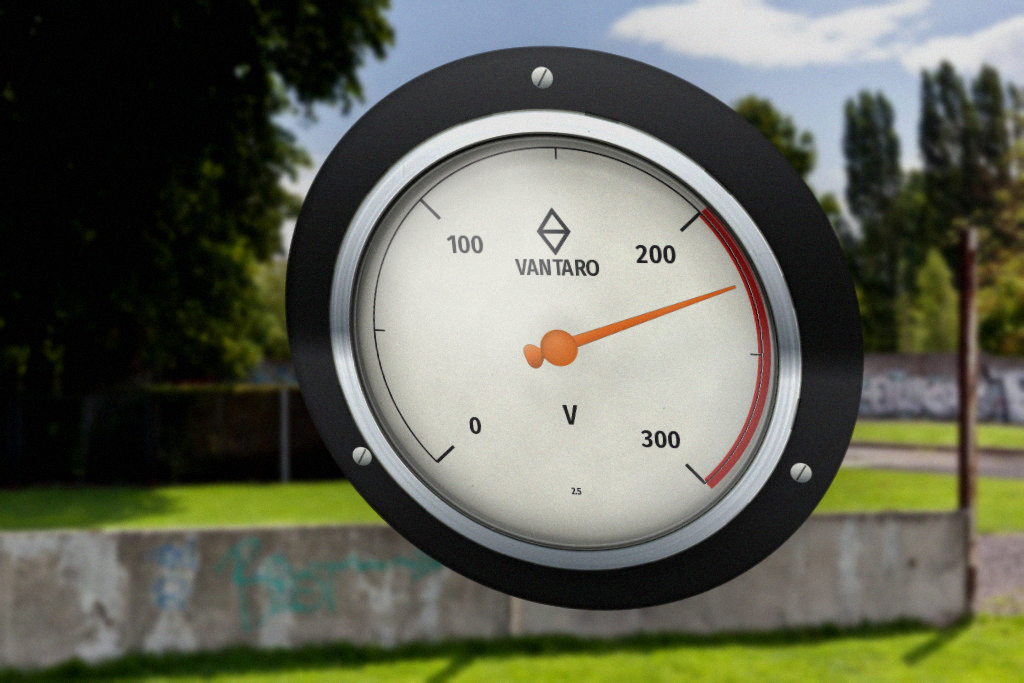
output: 225 V
